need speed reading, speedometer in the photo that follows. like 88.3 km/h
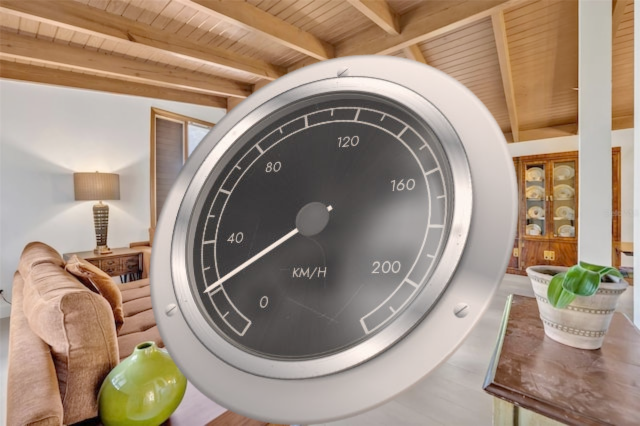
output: 20 km/h
